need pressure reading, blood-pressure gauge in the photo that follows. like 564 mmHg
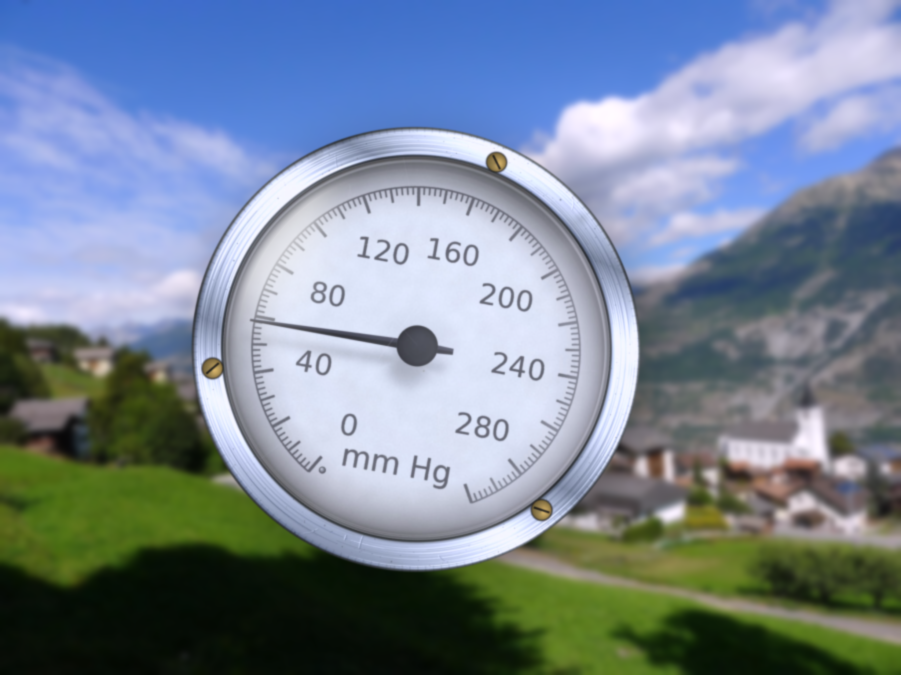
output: 58 mmHg
